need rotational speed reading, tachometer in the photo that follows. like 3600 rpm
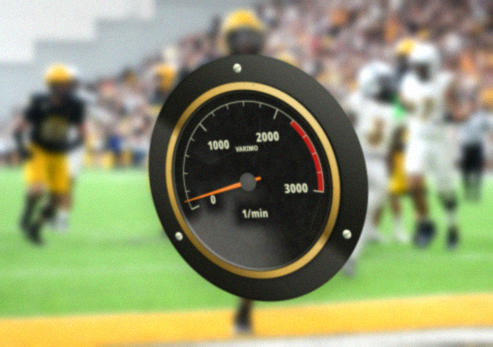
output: 100 rpm
